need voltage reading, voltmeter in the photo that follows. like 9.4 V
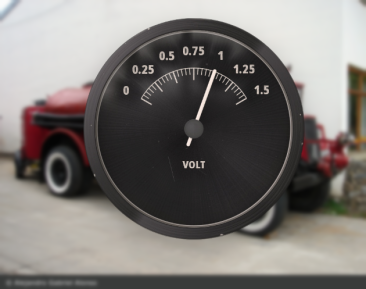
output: 1 V
